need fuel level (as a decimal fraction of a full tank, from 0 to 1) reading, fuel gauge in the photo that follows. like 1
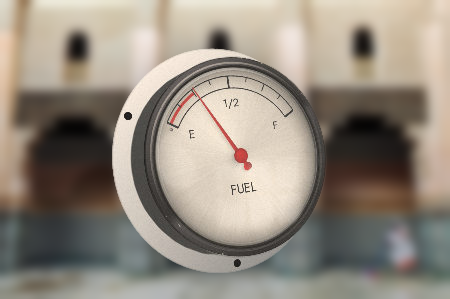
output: 0.25
